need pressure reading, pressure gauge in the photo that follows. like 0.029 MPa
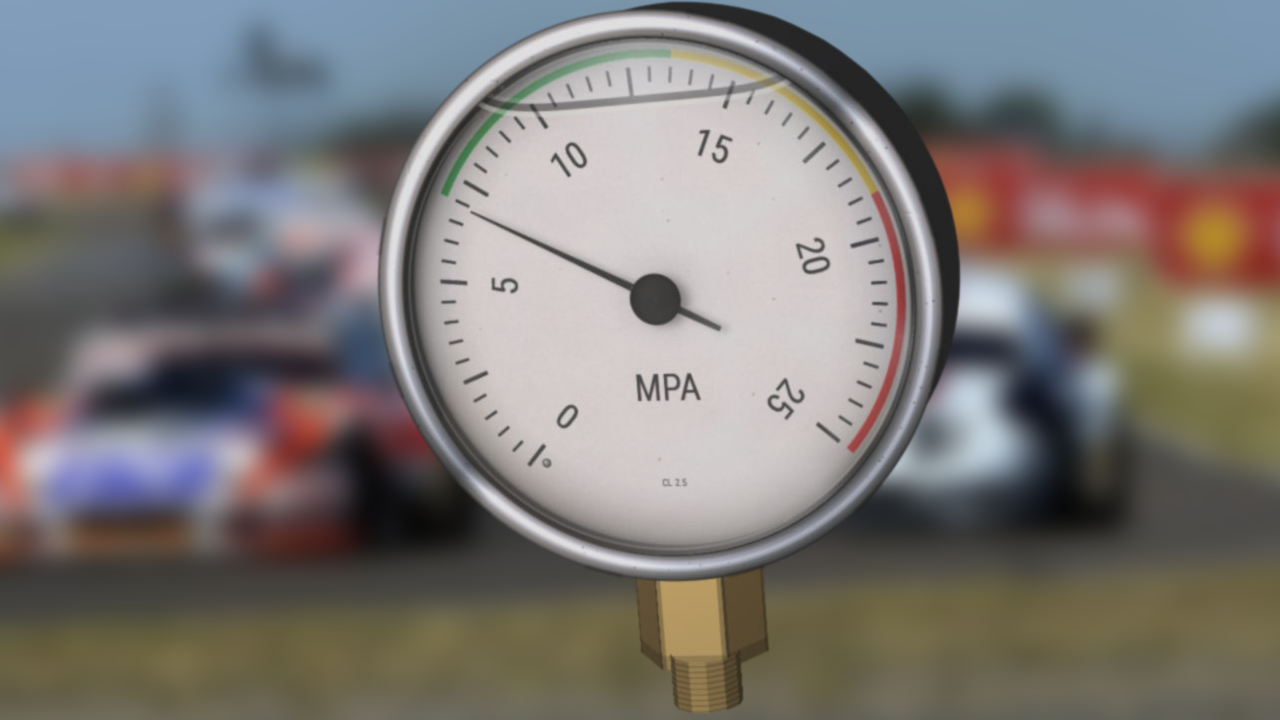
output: 7 MPa
